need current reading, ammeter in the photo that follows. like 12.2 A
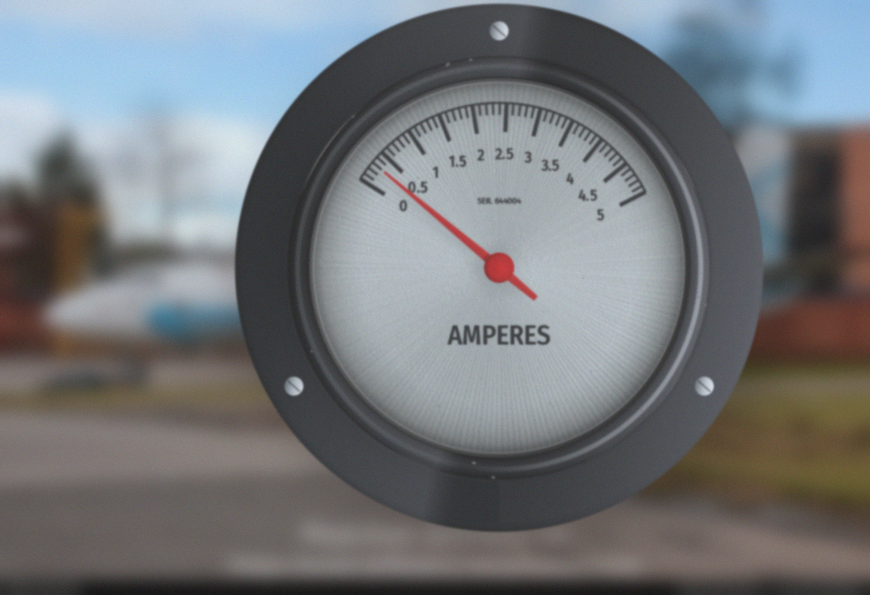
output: 0.3 A
